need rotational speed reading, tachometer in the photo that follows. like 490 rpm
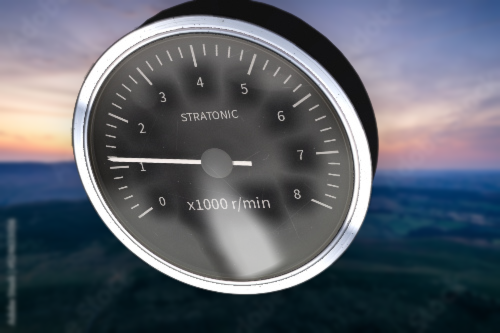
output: 1200 rpm
